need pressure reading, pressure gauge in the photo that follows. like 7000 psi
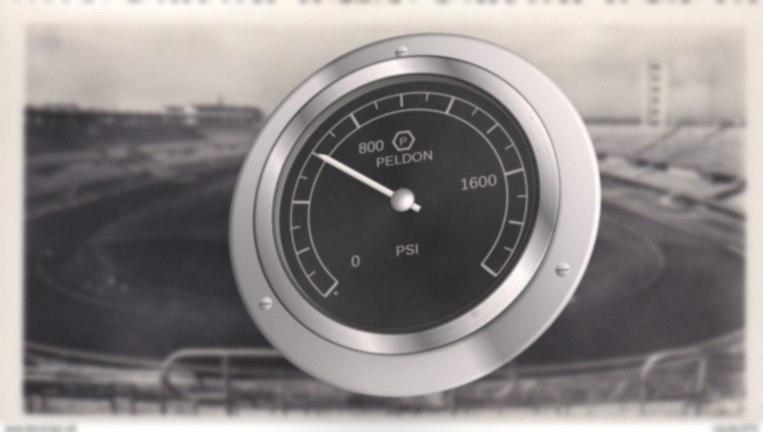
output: 600 psi
